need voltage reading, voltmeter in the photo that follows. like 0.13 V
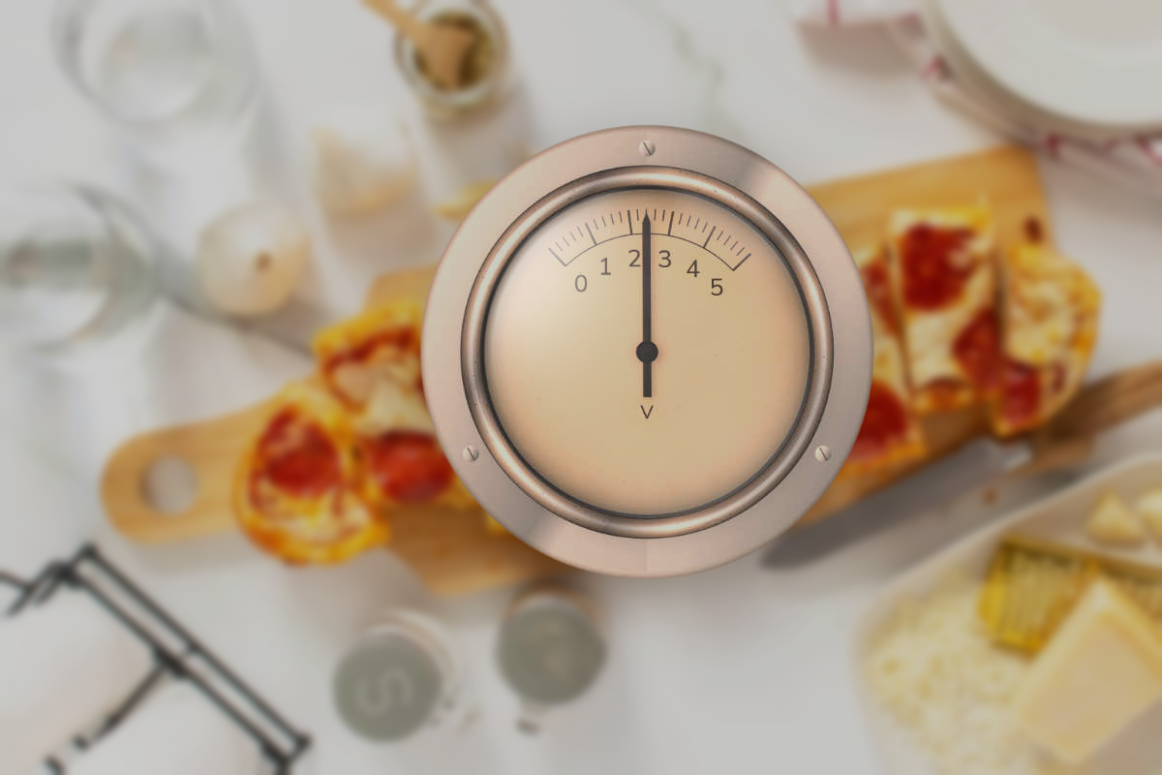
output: 2.4 V
